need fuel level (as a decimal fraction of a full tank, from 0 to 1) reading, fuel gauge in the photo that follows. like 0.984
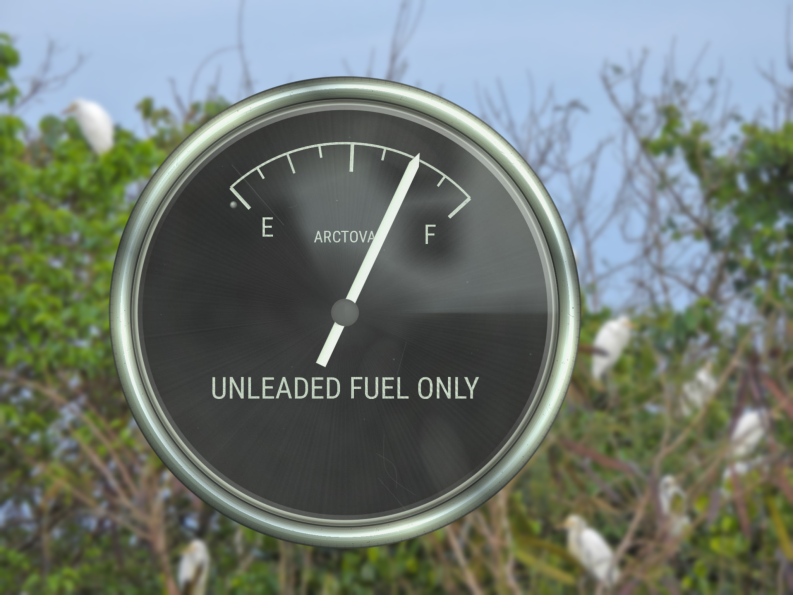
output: 0.75
